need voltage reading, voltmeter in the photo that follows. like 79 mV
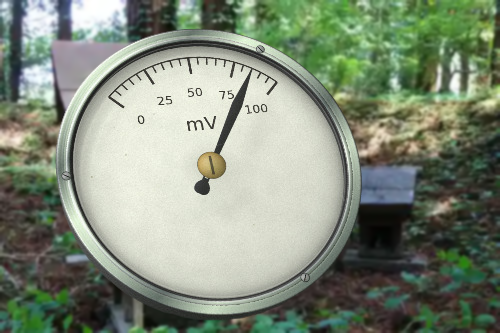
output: 85 mV
